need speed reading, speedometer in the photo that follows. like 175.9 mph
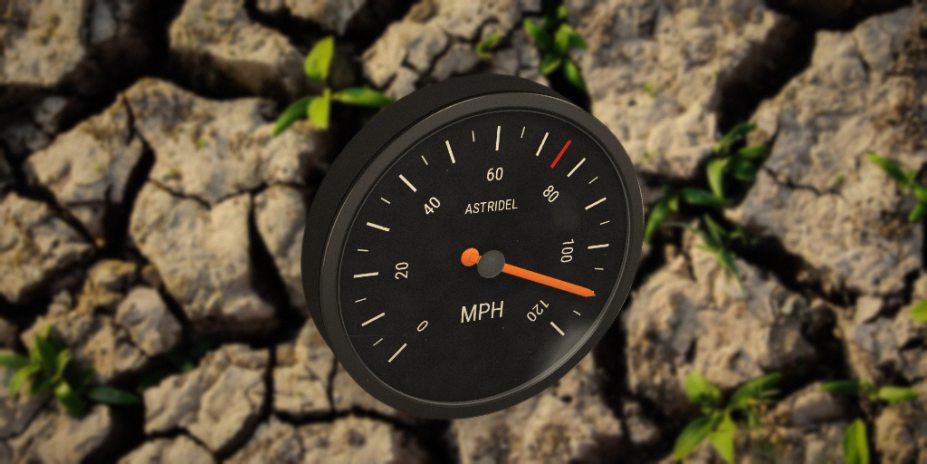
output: 110 mph
